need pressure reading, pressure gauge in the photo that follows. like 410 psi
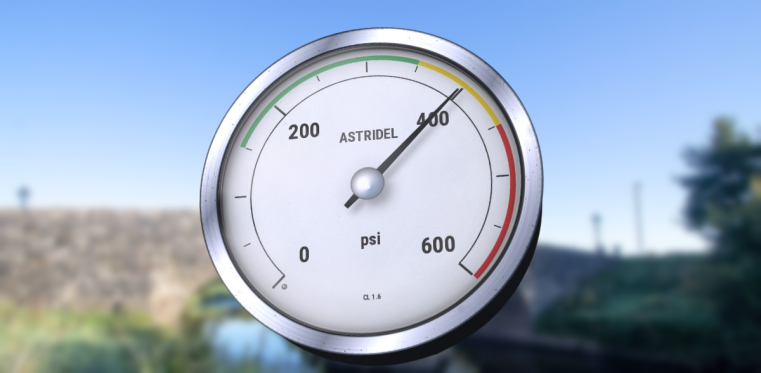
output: 400 psi
